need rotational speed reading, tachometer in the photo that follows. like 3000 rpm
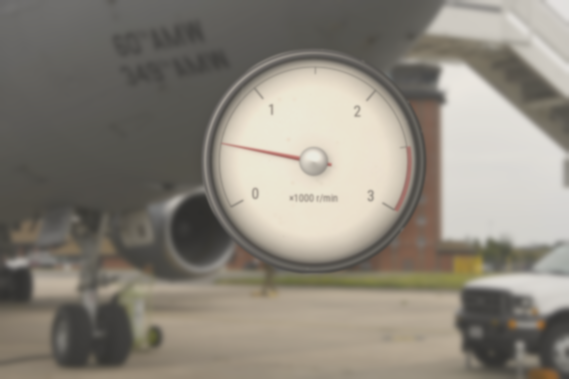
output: 500 rpm
